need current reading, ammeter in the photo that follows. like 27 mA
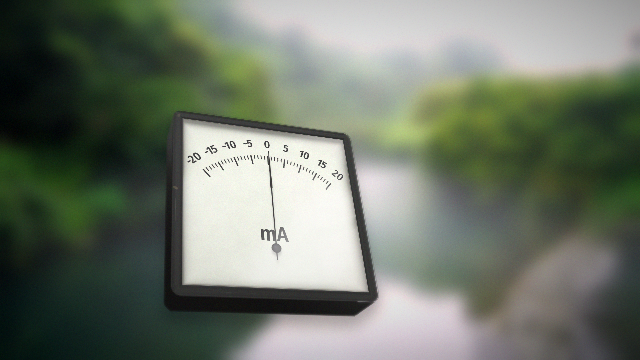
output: 0 mA
